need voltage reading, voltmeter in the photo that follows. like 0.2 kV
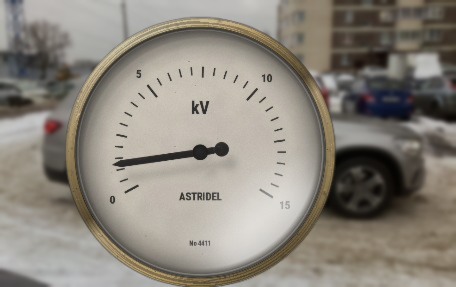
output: 1.25 kV
